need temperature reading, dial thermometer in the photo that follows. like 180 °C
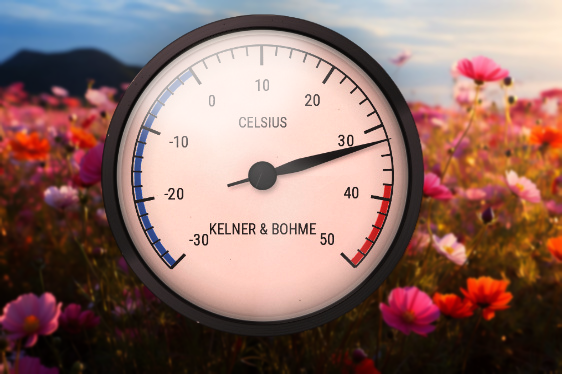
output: 32 °C
